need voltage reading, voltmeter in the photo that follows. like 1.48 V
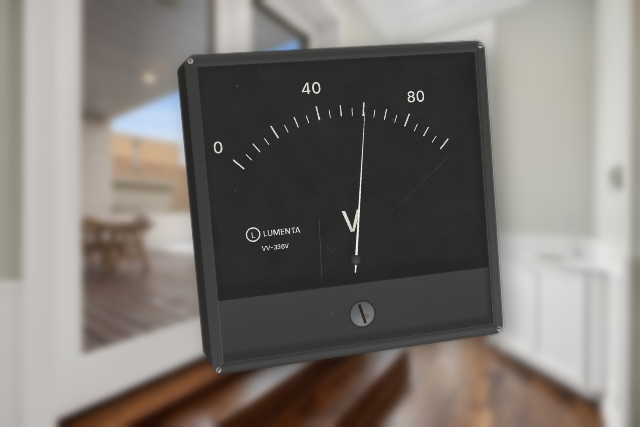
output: 60 V
